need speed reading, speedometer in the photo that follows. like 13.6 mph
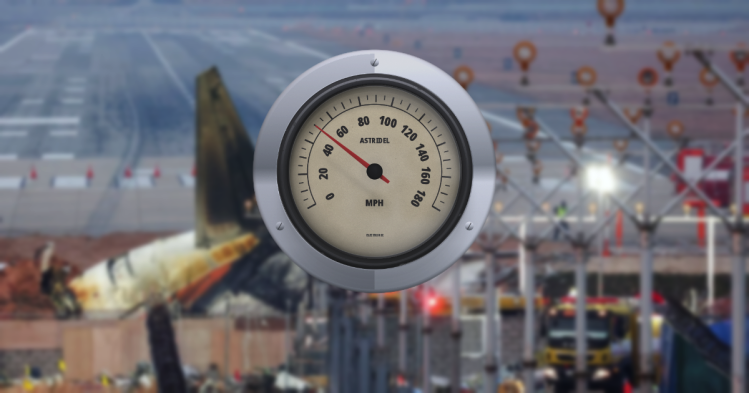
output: 50 mph
